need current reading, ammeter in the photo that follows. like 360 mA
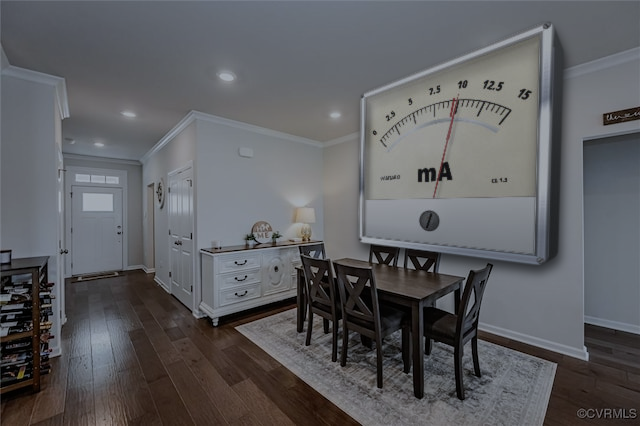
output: 10 mA
